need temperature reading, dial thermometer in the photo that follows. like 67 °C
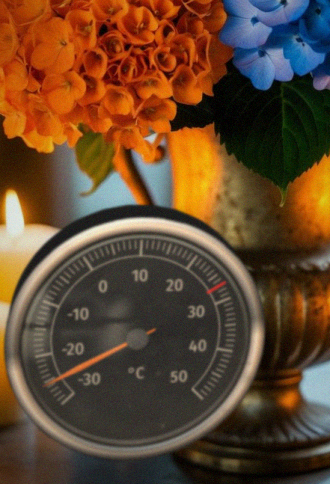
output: -25 °C
